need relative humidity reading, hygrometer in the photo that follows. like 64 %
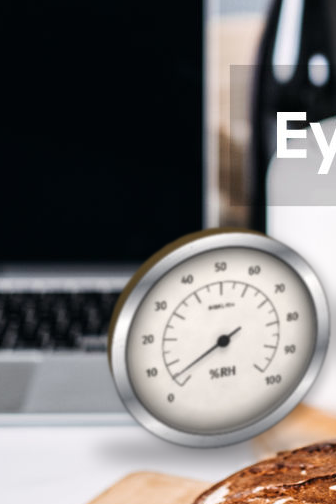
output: 5 %
